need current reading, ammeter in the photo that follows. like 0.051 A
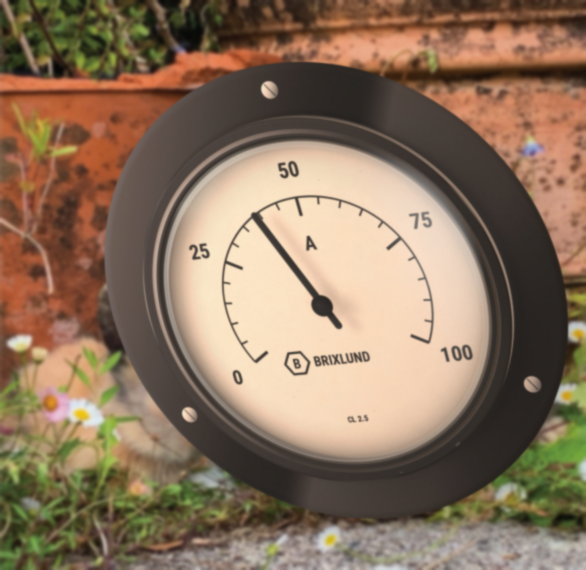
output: 40 A
